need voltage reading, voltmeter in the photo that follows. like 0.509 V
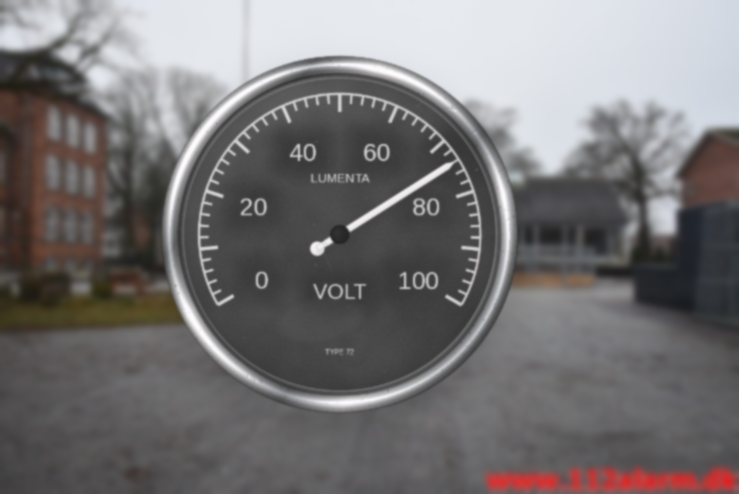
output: 74 V
